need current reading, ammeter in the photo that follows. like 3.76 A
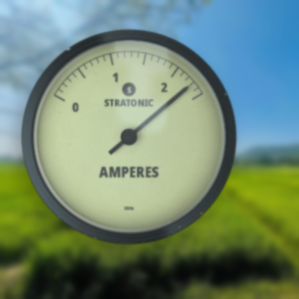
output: 2.3 A
